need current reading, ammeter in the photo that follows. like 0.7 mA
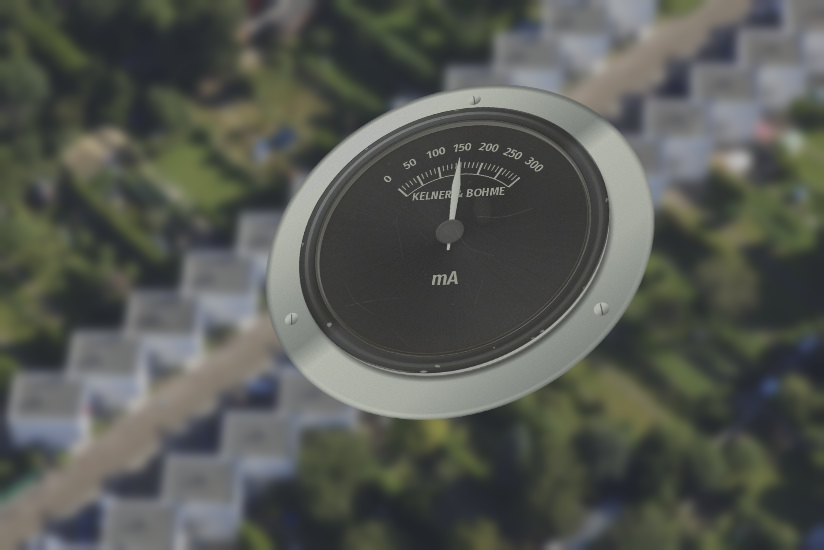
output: 150 mA
